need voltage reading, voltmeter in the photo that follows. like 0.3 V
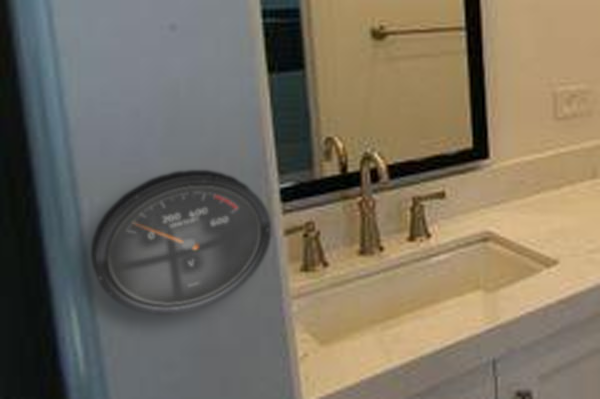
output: 50 V
